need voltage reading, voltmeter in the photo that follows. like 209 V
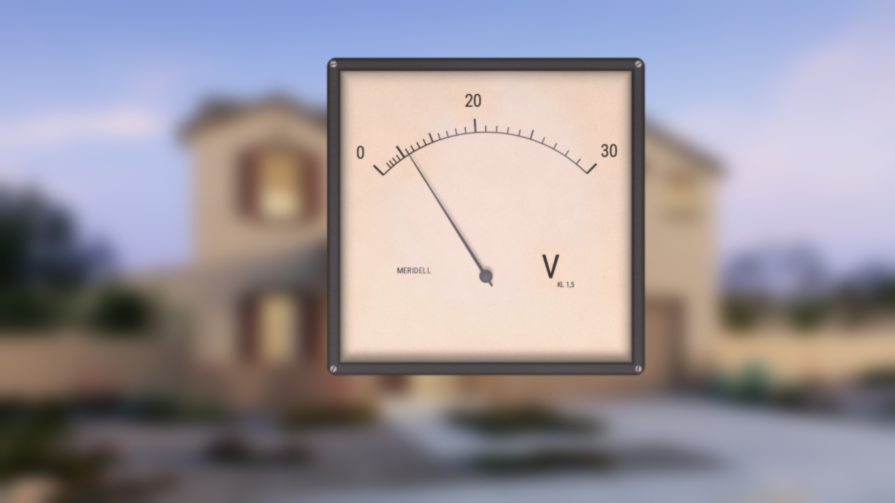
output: 11 V
